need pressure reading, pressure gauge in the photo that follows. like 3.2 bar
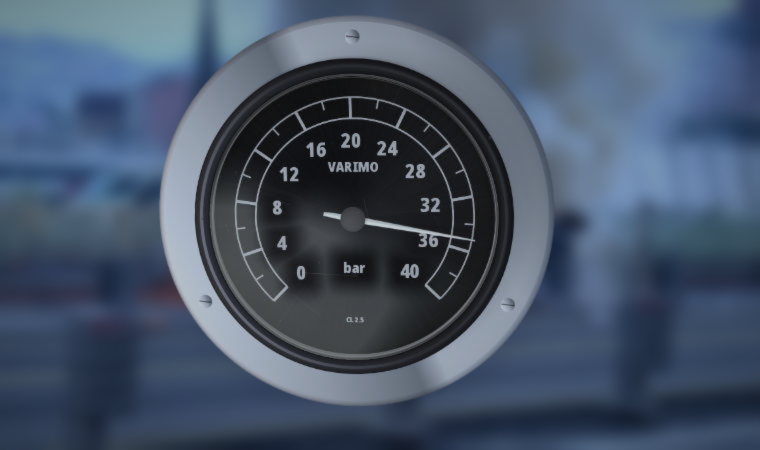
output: 35 bar
